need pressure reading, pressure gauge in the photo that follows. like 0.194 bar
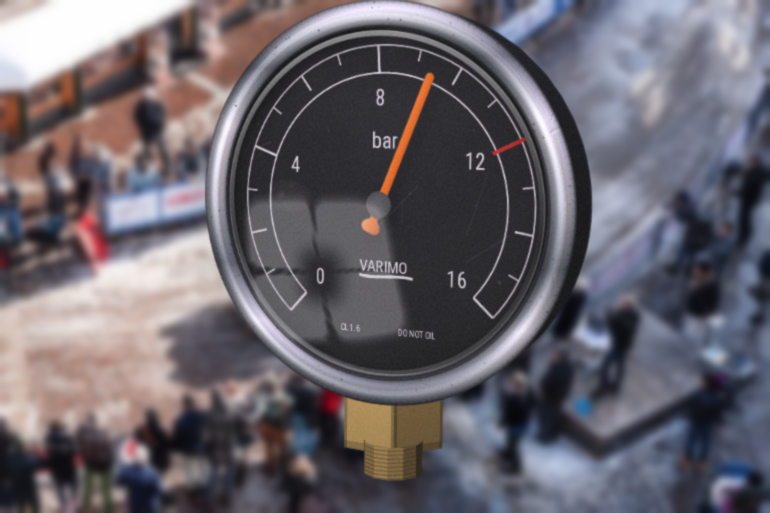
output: 9.5 bar
